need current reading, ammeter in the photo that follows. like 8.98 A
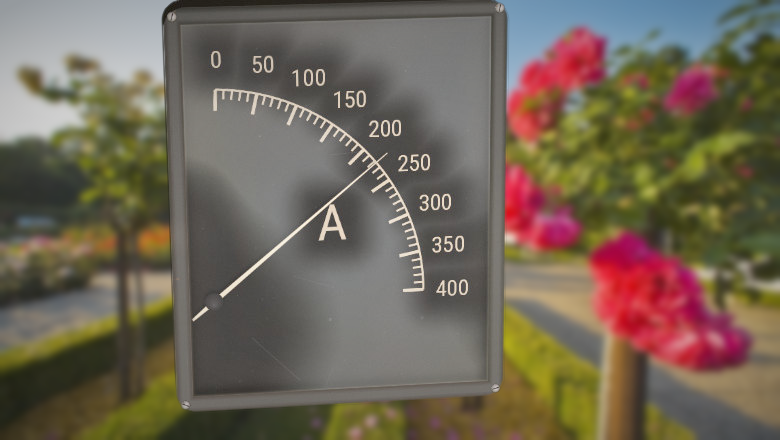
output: 220 A
